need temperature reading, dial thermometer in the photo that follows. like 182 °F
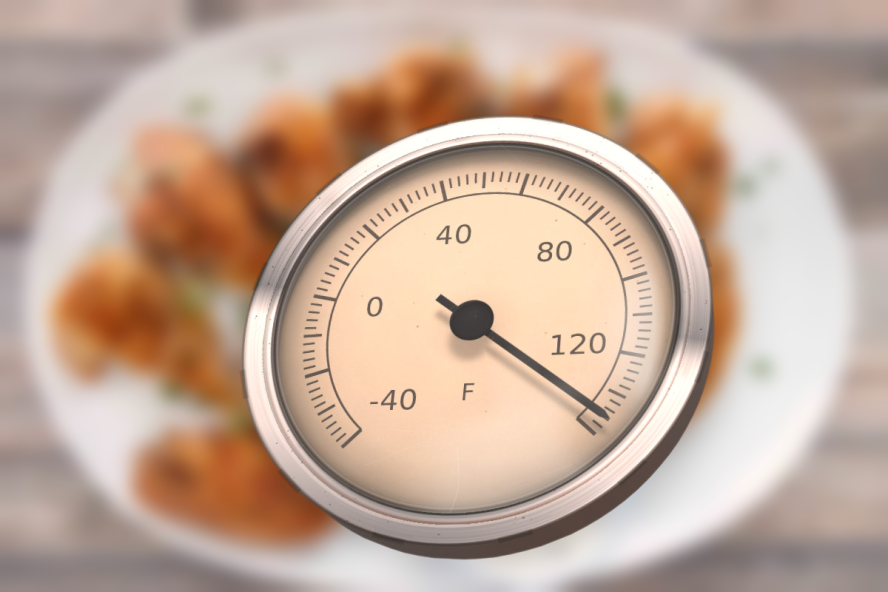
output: 136 °F
